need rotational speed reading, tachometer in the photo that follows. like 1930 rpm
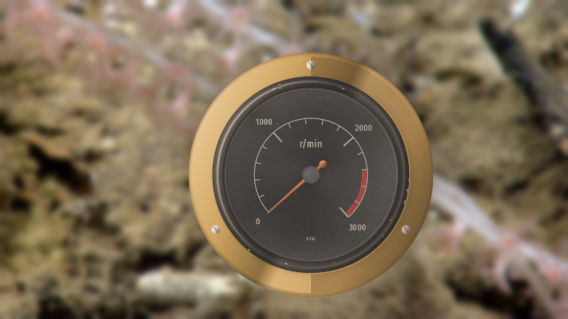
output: 0 rpm
